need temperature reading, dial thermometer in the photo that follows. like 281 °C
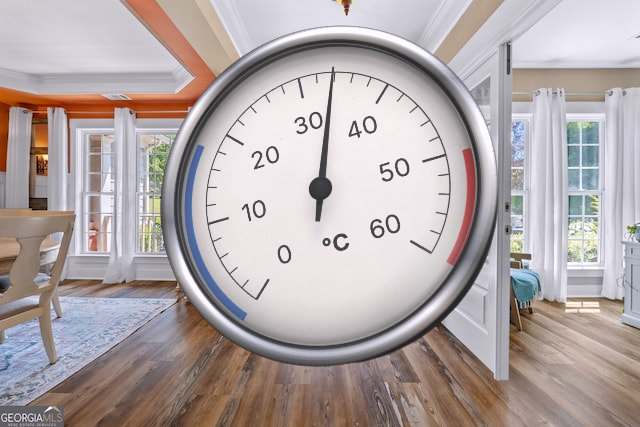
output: 34 °C
